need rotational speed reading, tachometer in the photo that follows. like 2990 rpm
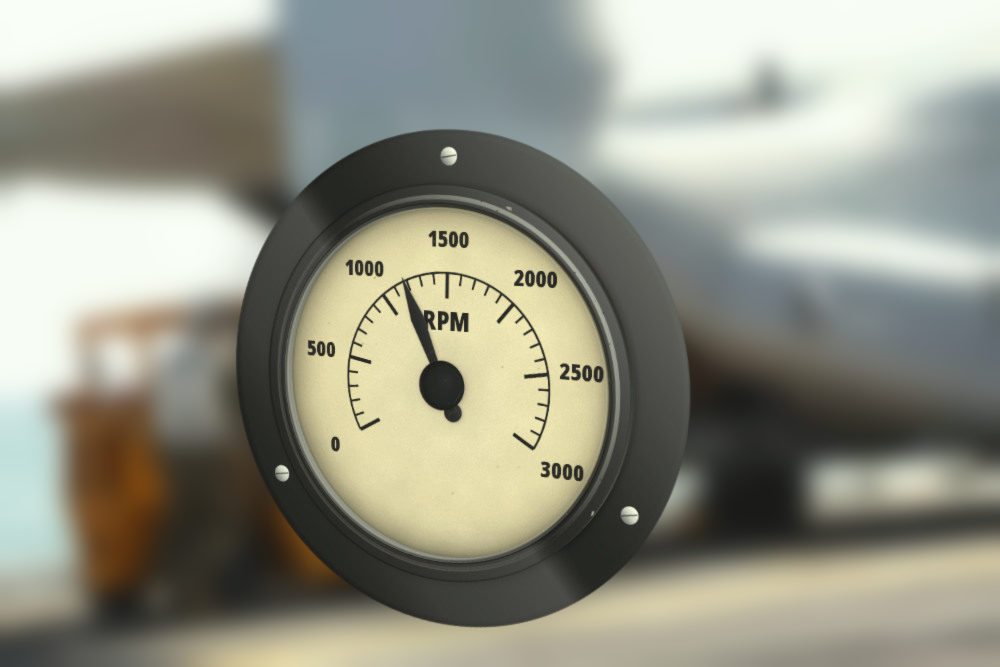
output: 1200 rpm
